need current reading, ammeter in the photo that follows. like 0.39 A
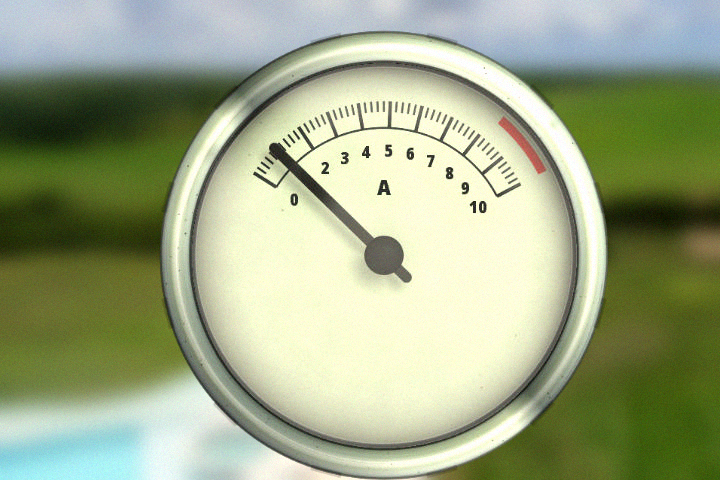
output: 1 A
